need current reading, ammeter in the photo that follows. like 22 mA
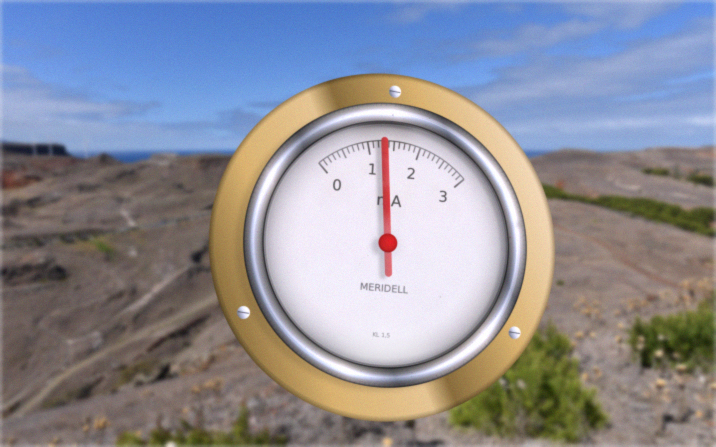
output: 1.3 mA
